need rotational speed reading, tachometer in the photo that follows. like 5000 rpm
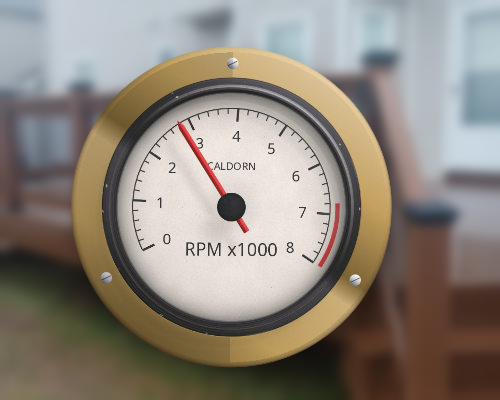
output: 2800 rpm
